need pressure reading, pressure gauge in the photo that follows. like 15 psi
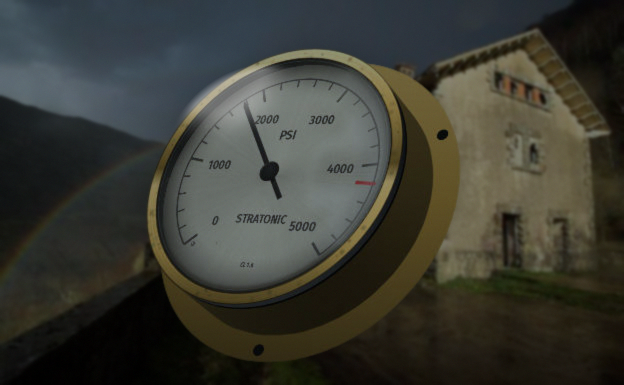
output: 1800 psi
